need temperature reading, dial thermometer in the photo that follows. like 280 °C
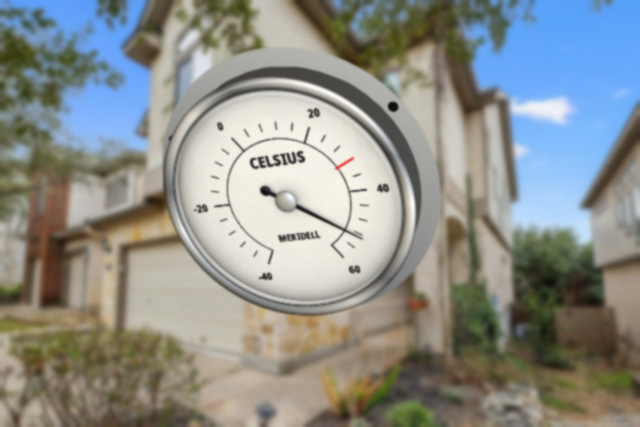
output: 52 °C
